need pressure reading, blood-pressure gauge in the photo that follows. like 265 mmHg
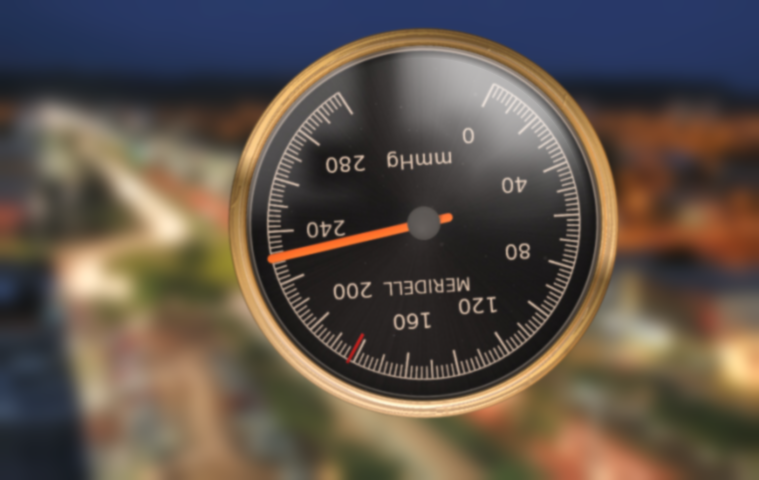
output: 230 mmHg
